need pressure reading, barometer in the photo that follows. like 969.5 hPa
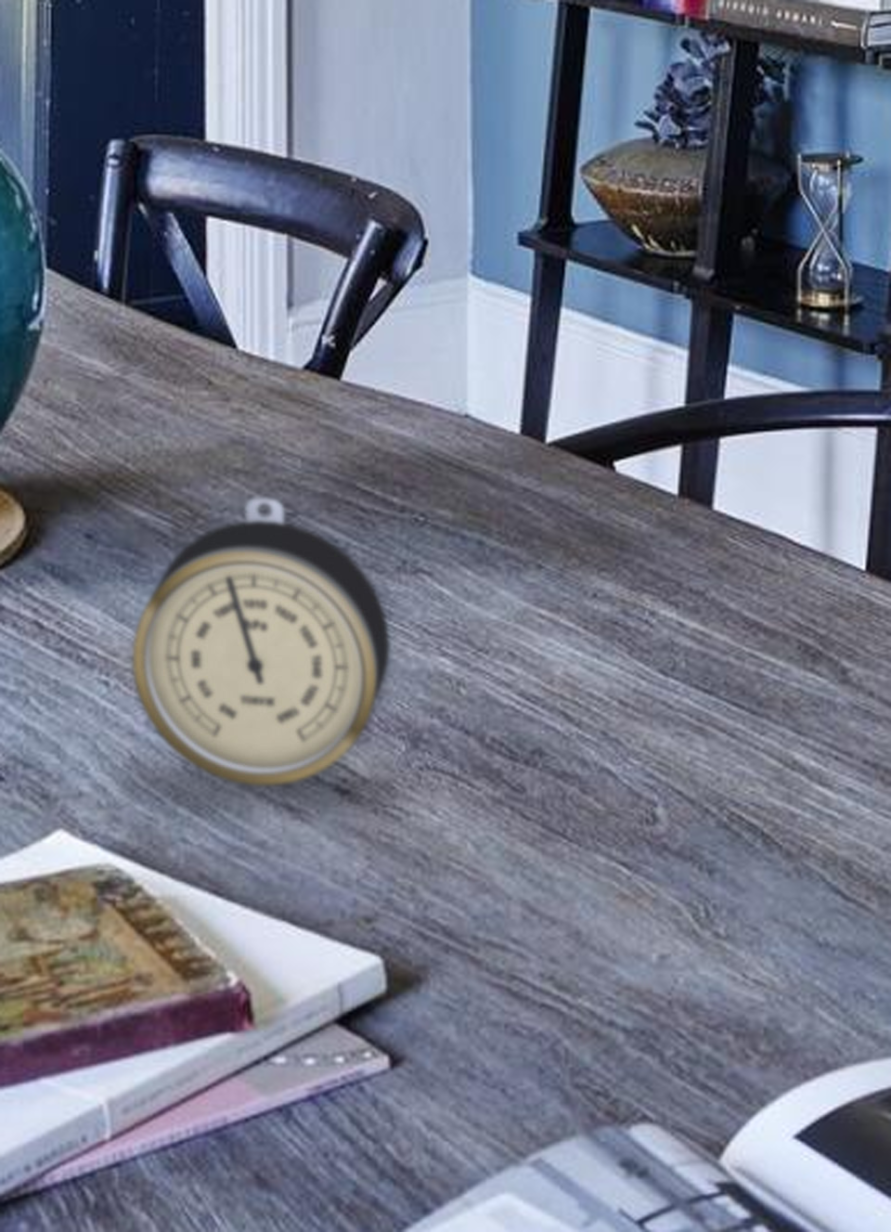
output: 1005 hPa
